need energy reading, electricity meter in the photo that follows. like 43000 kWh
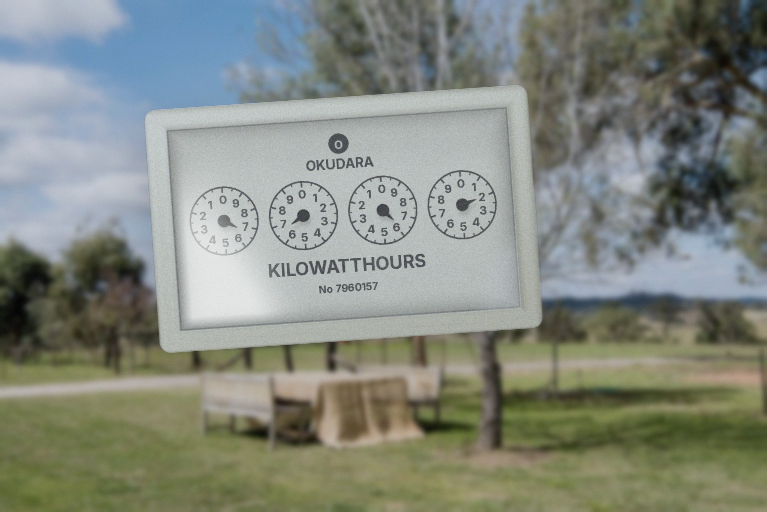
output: 6662 kWh
